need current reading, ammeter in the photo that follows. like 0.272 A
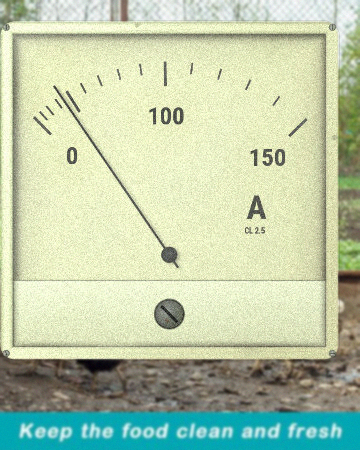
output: 45 A
